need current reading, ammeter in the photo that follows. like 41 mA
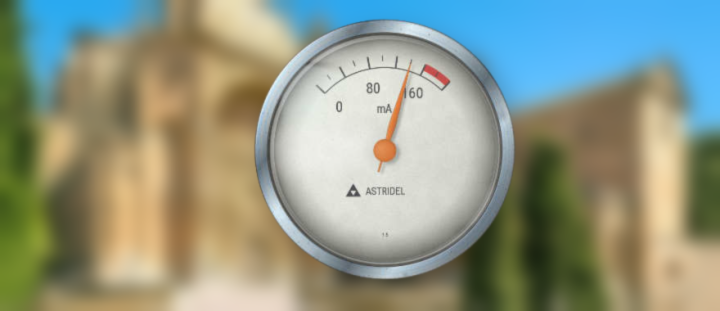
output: 140 mA
